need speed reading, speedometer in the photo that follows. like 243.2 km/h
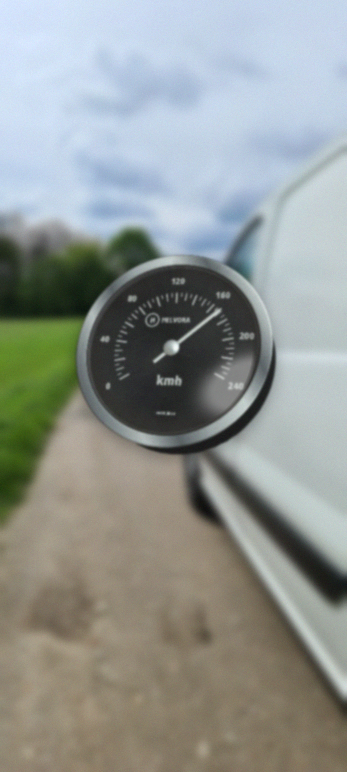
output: 170 km/h
